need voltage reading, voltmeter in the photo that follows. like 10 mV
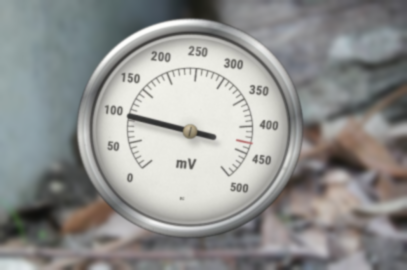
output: 100 mV
